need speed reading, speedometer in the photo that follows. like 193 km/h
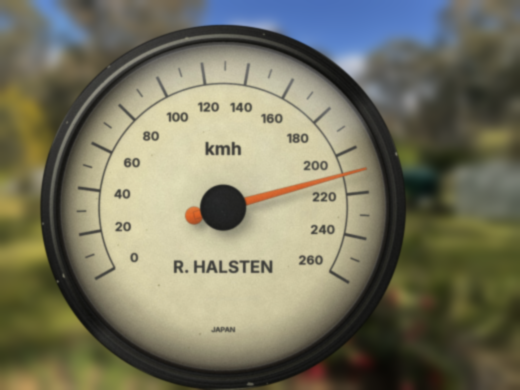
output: 210 km/h
